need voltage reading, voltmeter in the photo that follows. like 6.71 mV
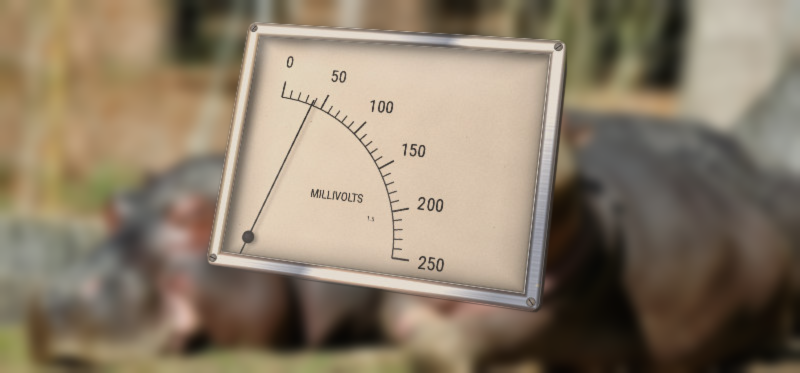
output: 40 mV
